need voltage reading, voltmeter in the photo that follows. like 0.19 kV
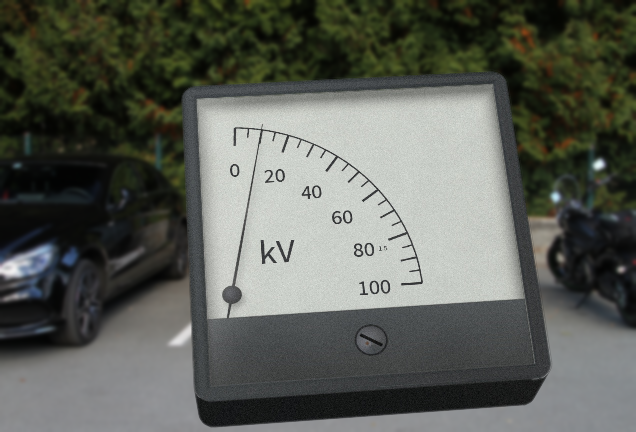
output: 10 kV
